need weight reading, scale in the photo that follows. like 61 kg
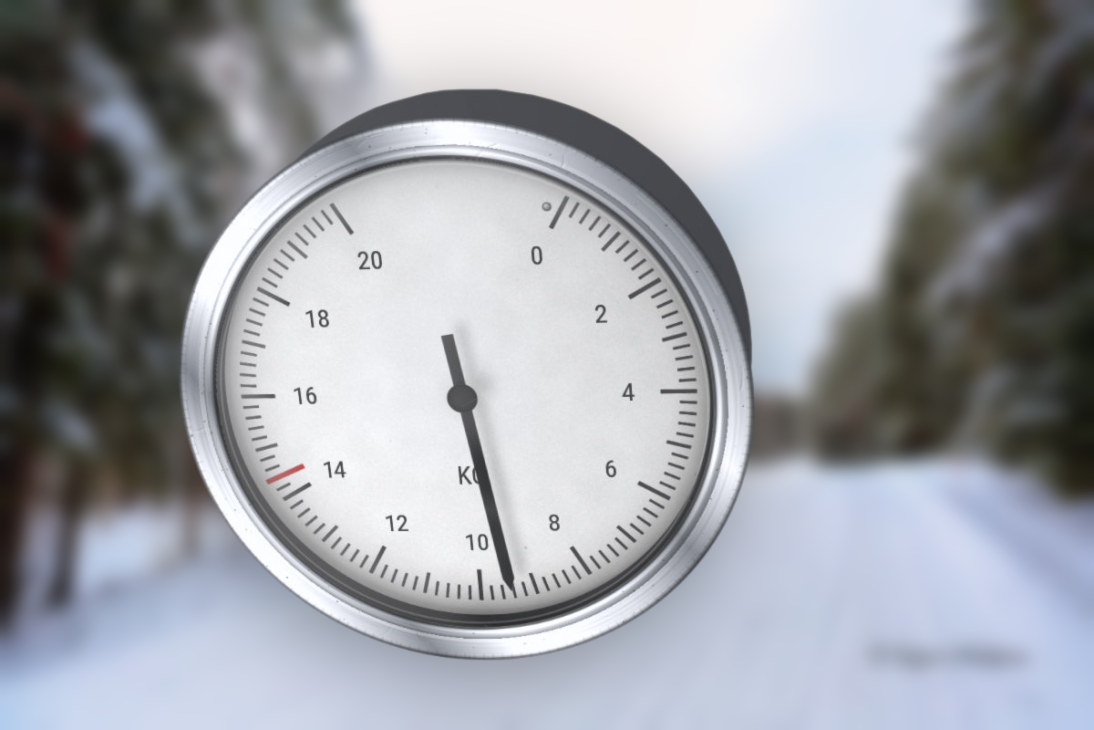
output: 9.4 kg
